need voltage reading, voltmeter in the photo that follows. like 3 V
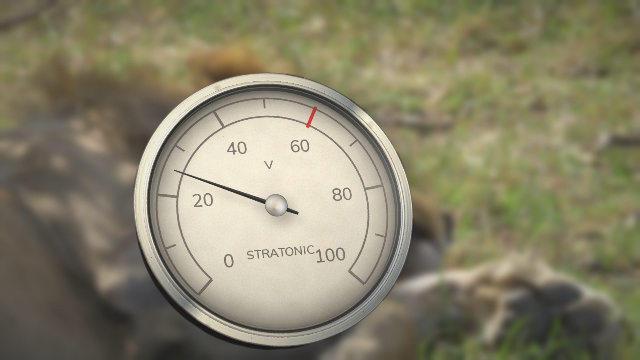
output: 25 V
